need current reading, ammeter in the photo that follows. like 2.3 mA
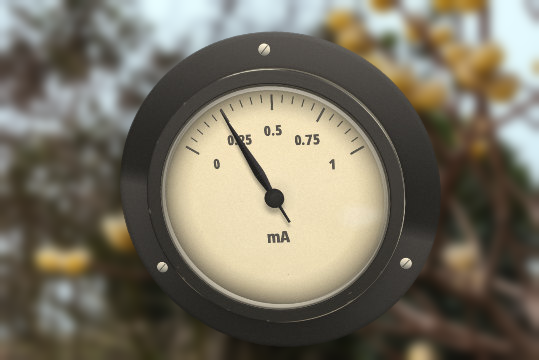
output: 0.25 mA
